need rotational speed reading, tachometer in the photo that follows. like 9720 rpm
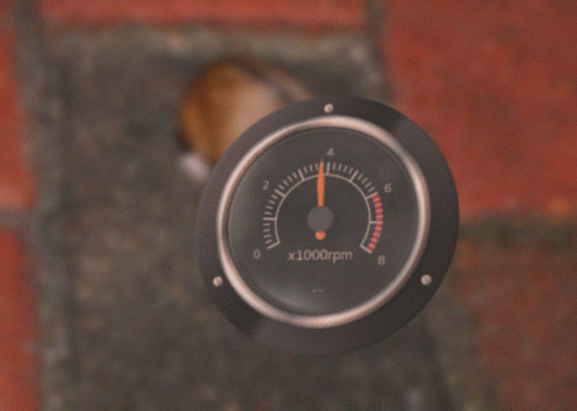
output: 3800 rpm
